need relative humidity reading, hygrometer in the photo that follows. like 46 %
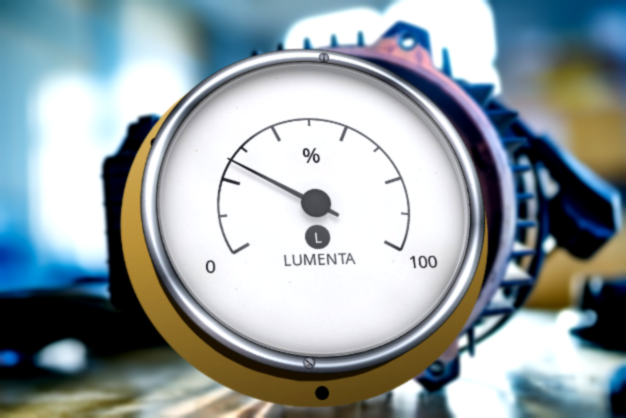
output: 25 %
